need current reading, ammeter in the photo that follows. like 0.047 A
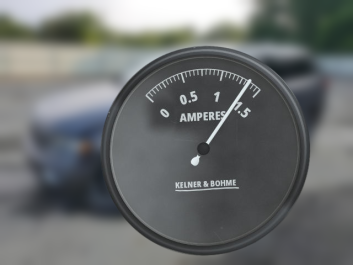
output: 1.35 A
